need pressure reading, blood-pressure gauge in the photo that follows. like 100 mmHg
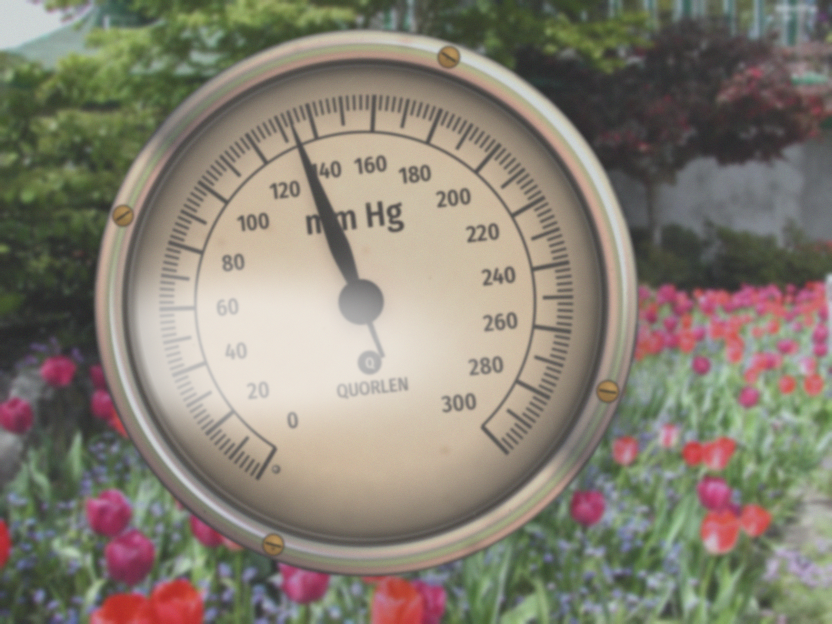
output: 134 mmHg
